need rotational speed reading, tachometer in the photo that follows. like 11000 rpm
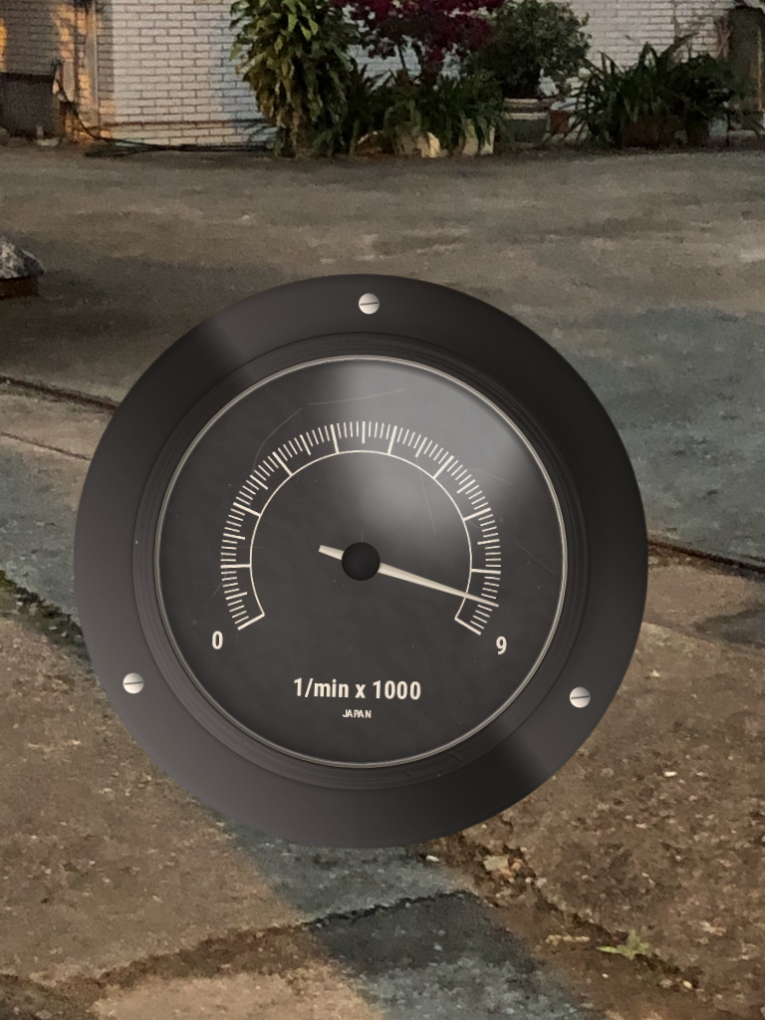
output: 8500 rpm
